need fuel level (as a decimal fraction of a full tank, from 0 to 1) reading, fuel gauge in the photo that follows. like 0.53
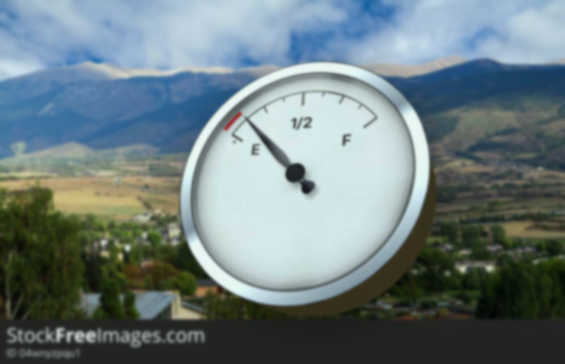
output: 0.125
